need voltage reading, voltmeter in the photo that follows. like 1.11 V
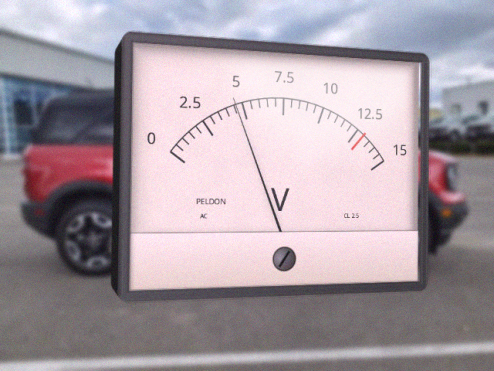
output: 4.5 V
